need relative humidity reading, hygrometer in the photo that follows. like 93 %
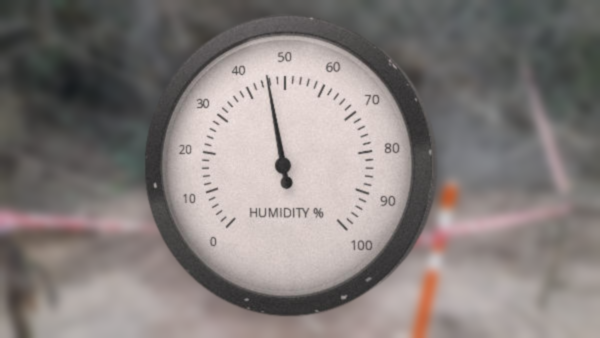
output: 46 %
